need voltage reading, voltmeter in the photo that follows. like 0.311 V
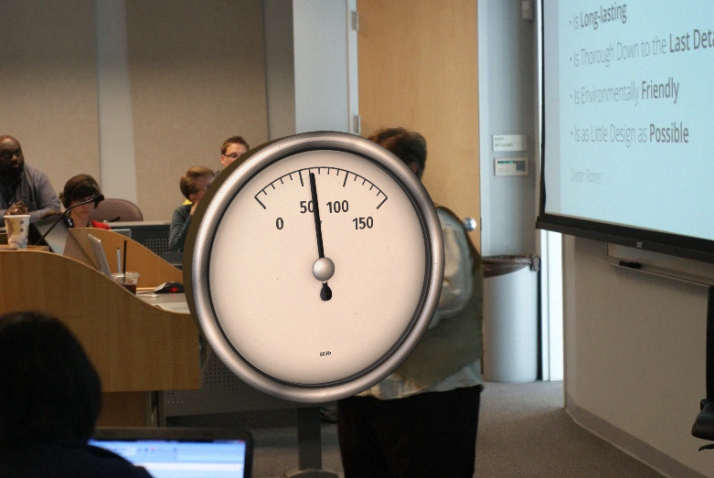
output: 60 V
